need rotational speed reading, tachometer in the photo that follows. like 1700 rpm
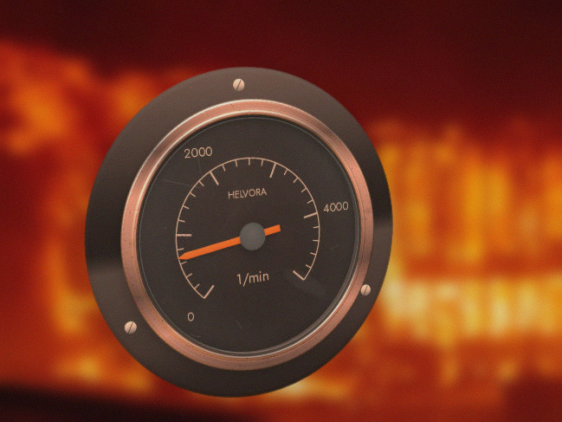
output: 700 rpm
